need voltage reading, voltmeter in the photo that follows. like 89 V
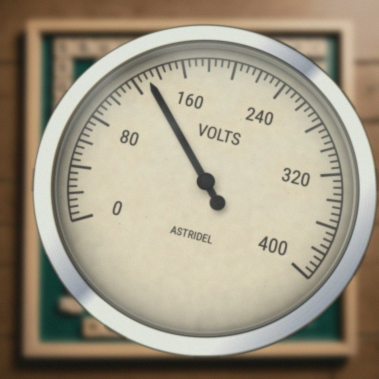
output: 130 V
